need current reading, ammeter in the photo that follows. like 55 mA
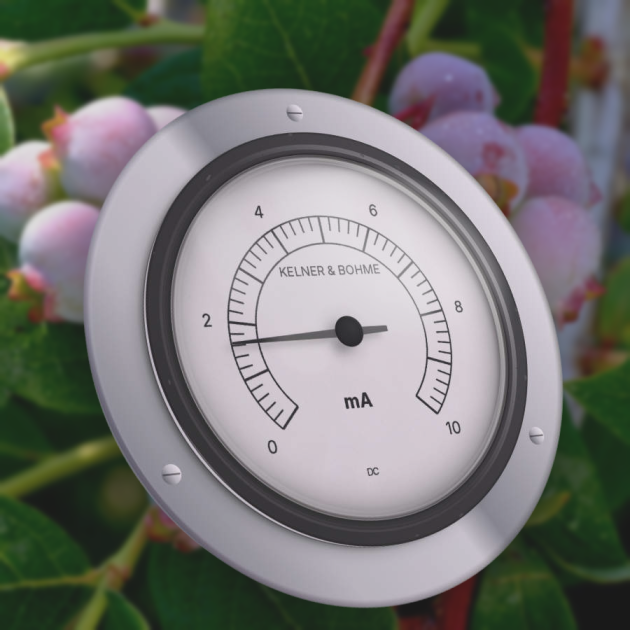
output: 1.6 mA
